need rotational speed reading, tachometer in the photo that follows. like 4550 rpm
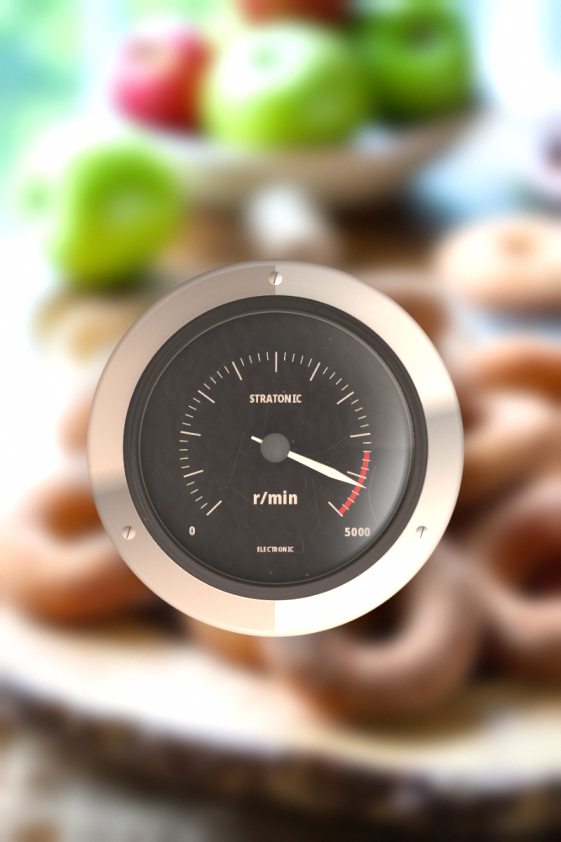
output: 4600 rpm
